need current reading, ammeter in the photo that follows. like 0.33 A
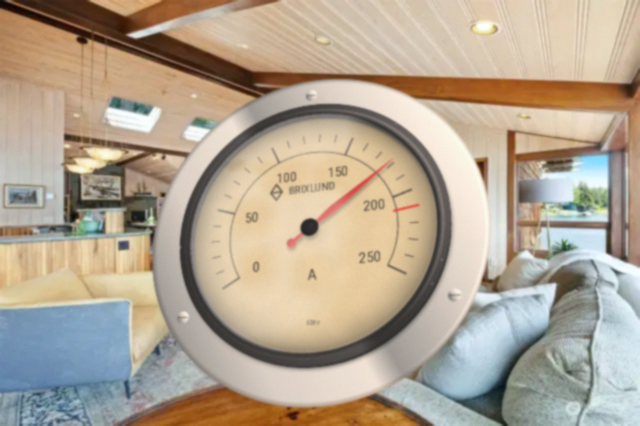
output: 180 A
